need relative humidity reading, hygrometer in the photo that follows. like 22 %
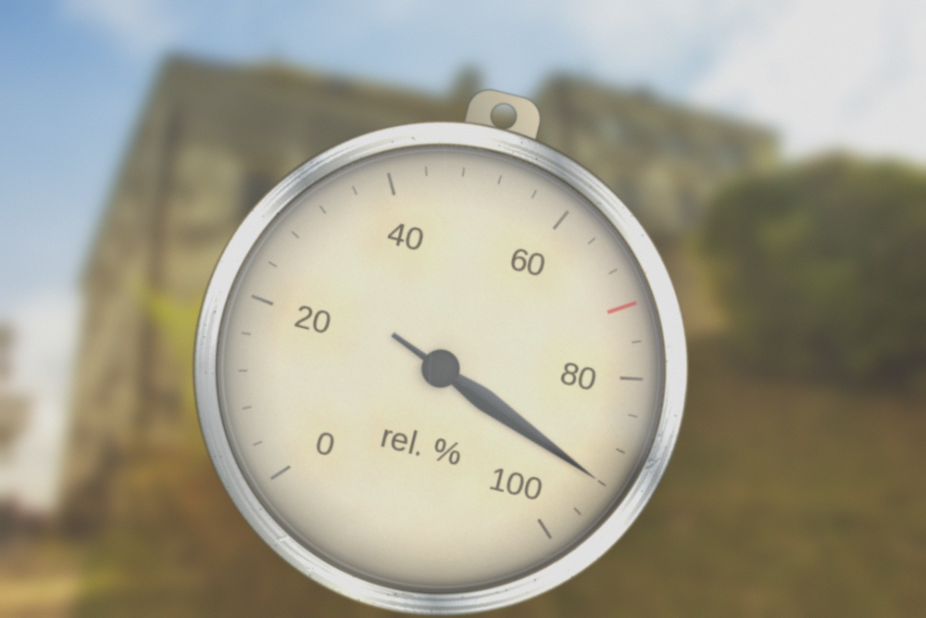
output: 92 %
